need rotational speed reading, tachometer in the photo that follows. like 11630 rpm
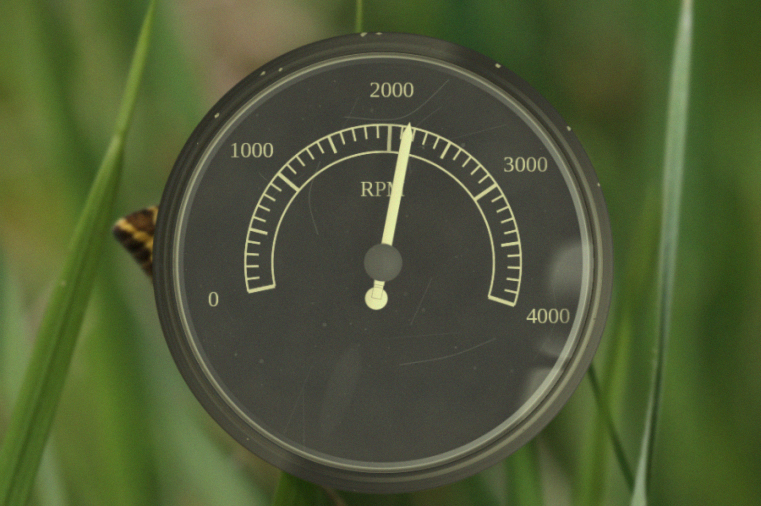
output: 2150 rpm
